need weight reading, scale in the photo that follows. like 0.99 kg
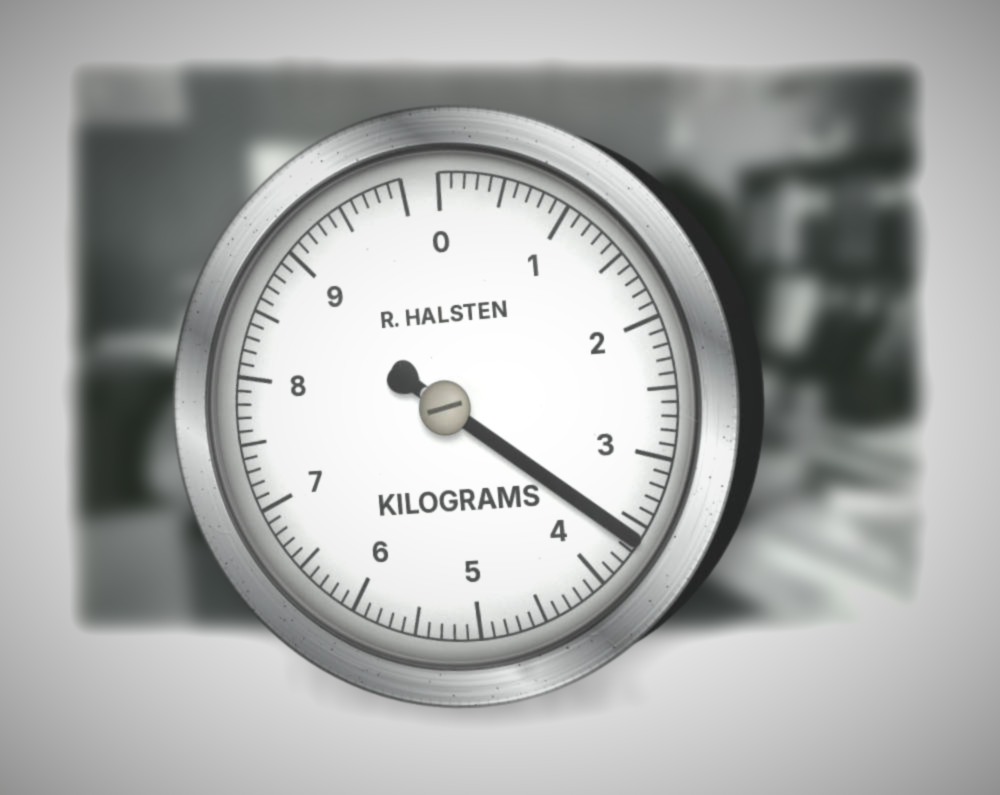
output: 3.6 kg
